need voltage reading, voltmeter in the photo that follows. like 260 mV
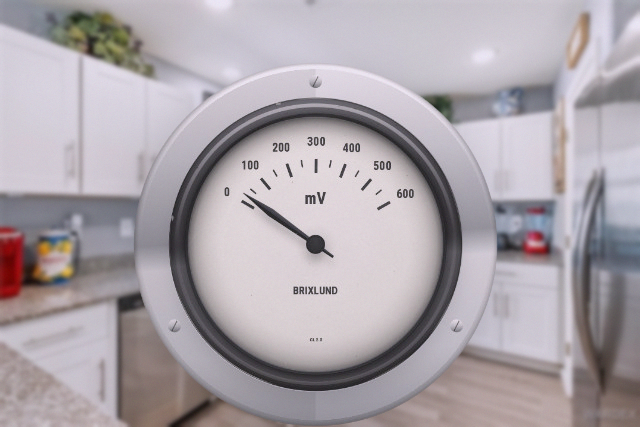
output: 25 mV
